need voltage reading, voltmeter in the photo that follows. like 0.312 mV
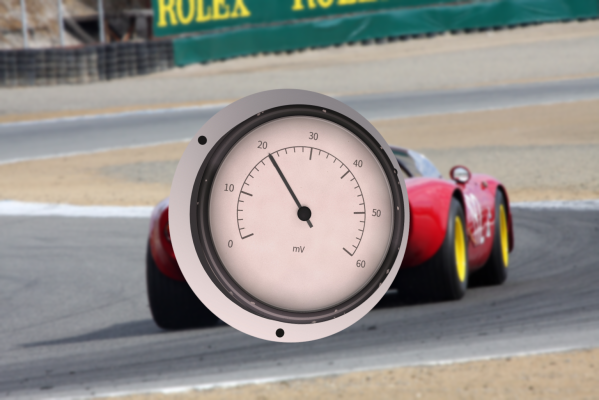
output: 20 mV
